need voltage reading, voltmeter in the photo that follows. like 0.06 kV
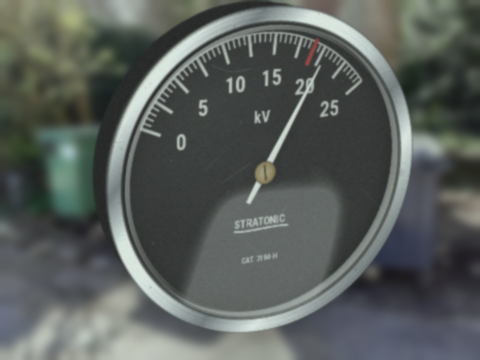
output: 20 kV
